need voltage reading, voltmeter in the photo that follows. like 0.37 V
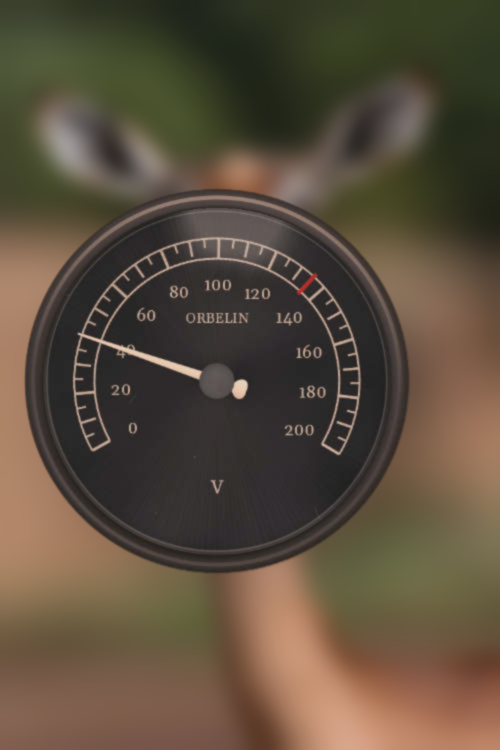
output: 40 V
